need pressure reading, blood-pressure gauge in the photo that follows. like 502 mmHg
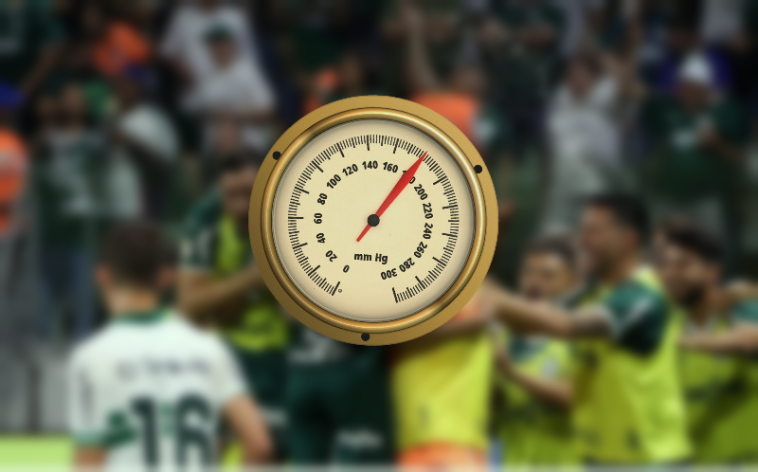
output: 180 mmHg
